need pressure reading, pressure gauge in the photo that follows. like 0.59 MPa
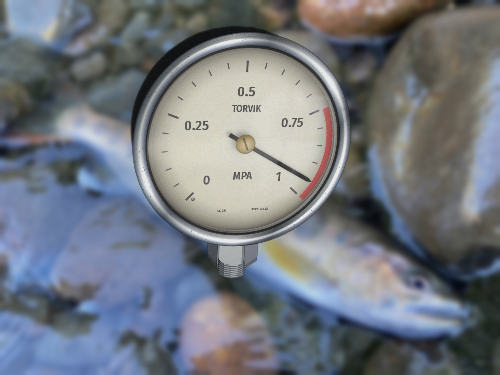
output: 0.95 MPa
